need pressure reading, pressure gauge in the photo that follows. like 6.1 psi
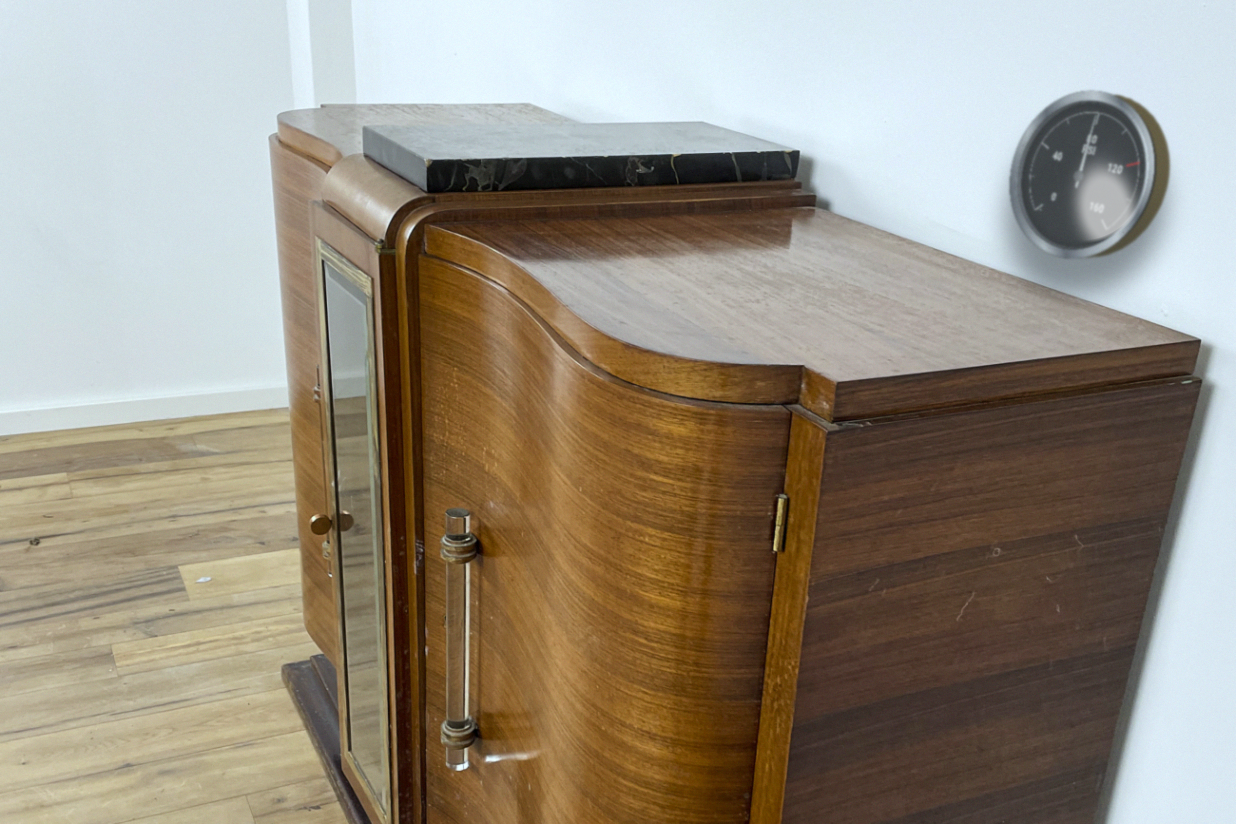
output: 80 psi
